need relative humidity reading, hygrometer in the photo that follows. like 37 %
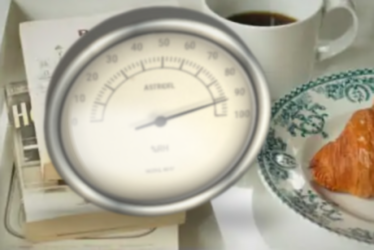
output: 90 %
